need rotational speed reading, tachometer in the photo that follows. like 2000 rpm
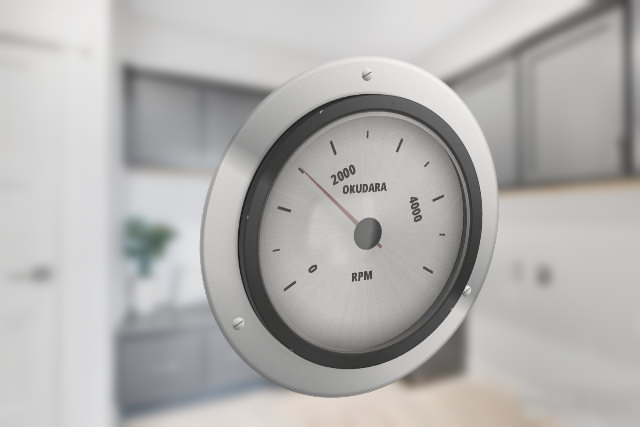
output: 1500 rpm
